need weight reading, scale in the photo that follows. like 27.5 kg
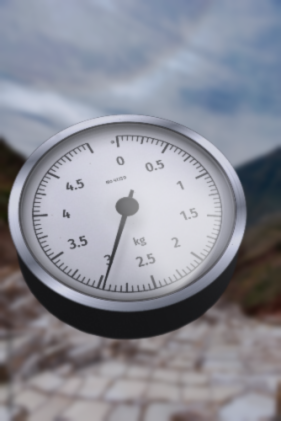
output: 2.95 kg
